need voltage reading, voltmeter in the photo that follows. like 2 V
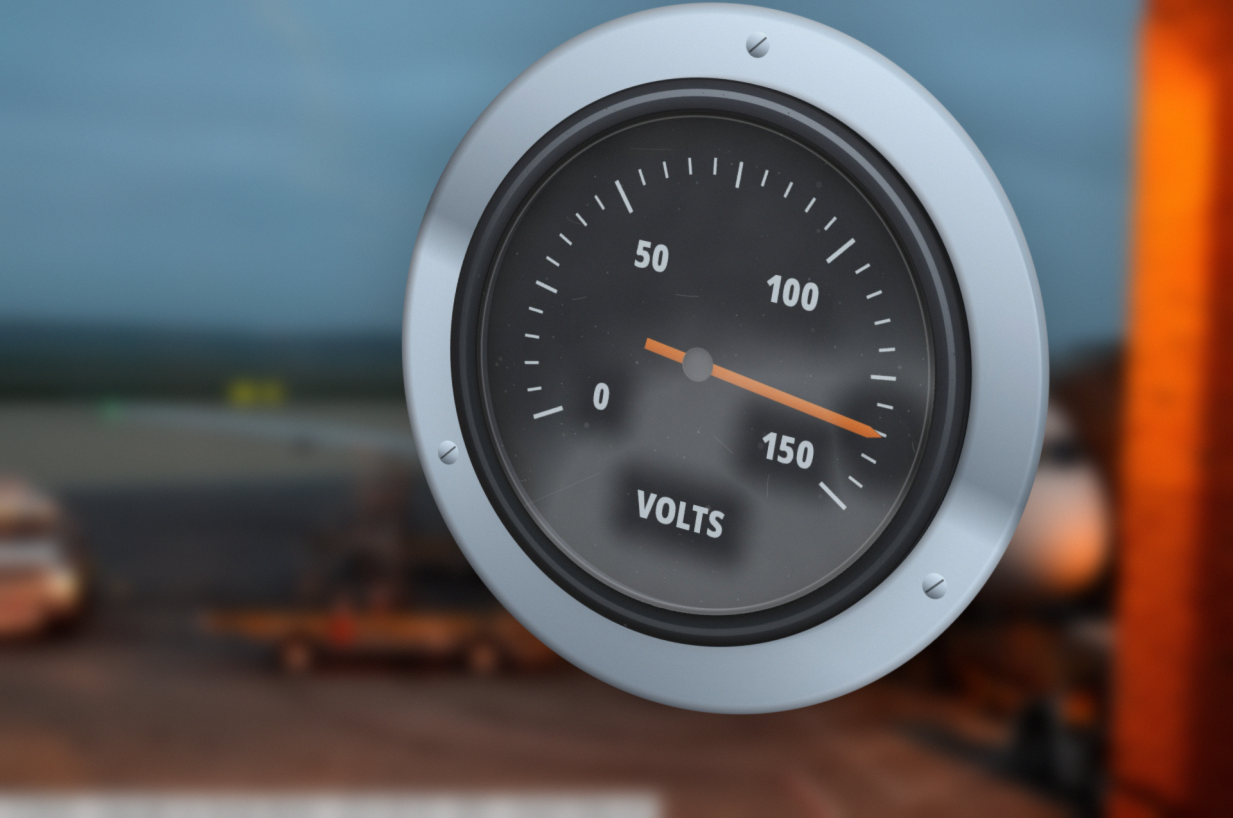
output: 135 V
